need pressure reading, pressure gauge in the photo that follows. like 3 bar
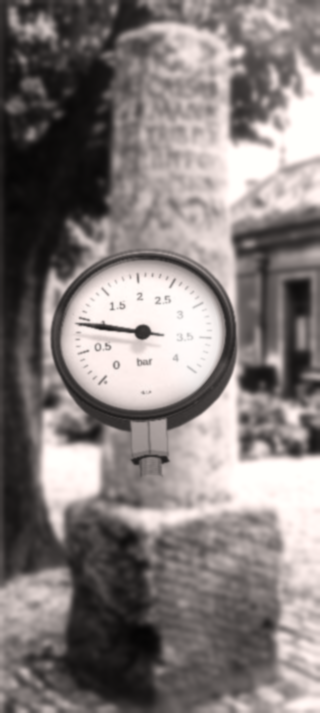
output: 0.9 bar
